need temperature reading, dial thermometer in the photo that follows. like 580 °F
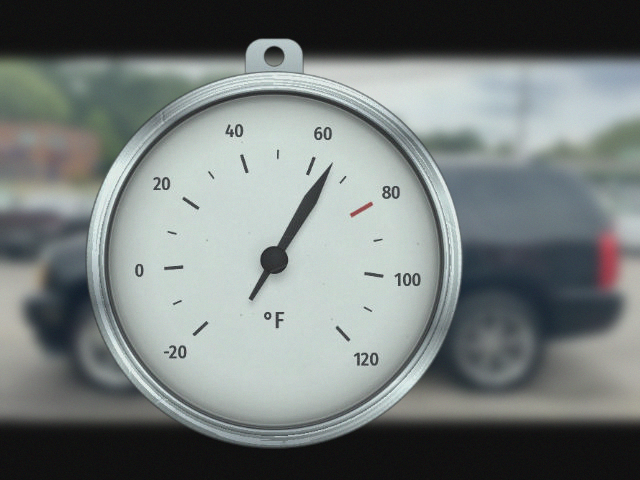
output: 65 °F
